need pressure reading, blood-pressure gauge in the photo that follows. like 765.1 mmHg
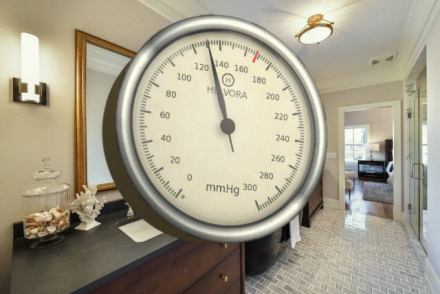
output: 130 mmHg
